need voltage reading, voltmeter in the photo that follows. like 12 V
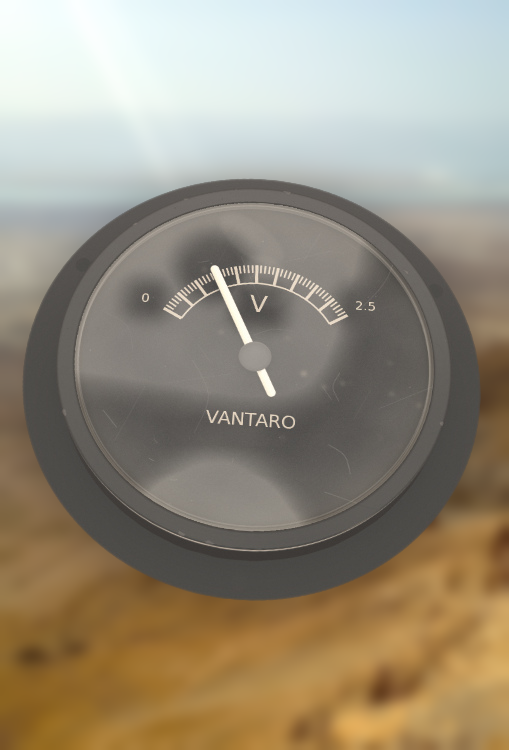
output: 0.75 V
